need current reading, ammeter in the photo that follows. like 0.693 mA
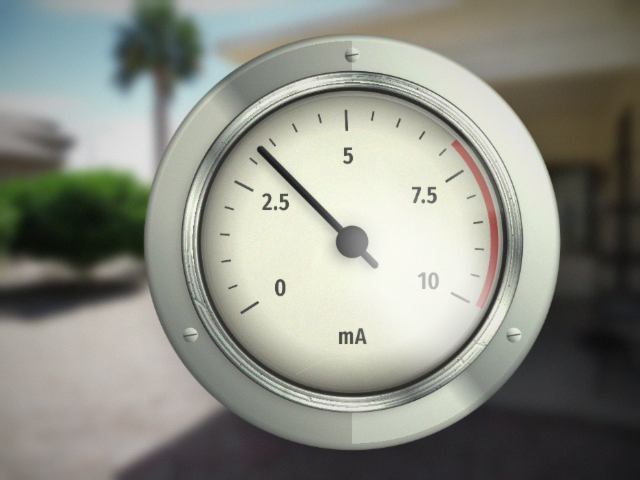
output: 3.25 mA
